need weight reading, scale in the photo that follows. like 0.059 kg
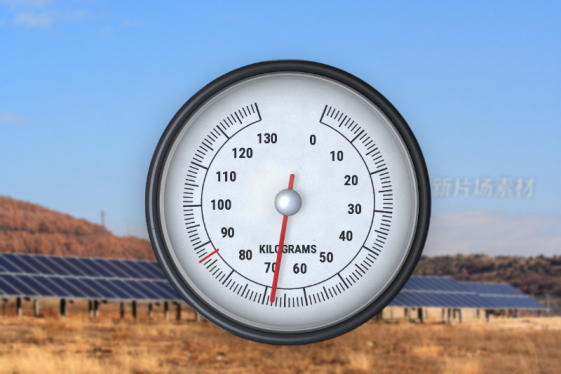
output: 68 kg
